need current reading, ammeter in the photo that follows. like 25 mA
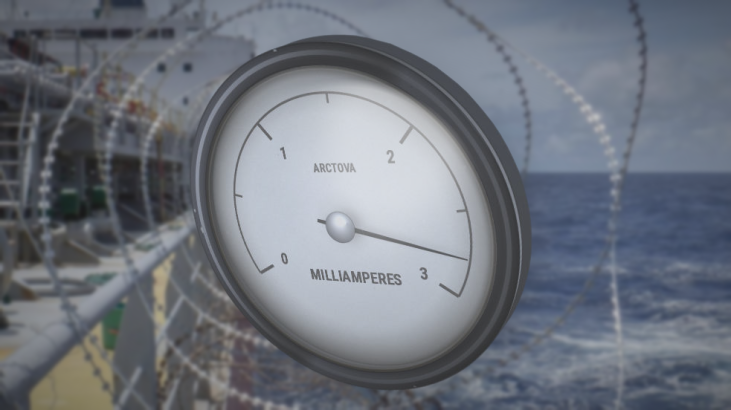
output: 2.75 mA
